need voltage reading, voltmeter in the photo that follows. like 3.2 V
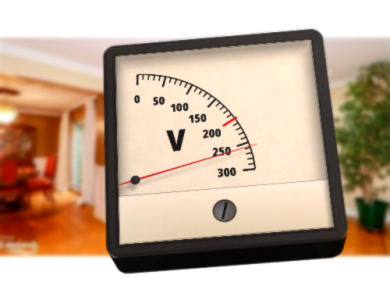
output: 260 V
